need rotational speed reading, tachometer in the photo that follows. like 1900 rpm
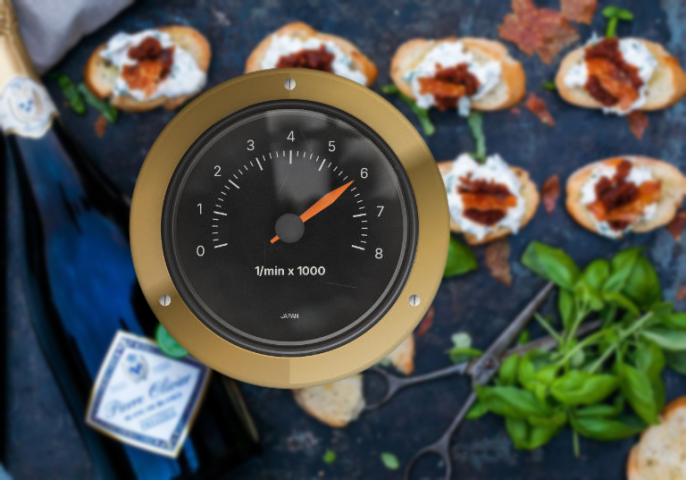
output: 6000 rpm
